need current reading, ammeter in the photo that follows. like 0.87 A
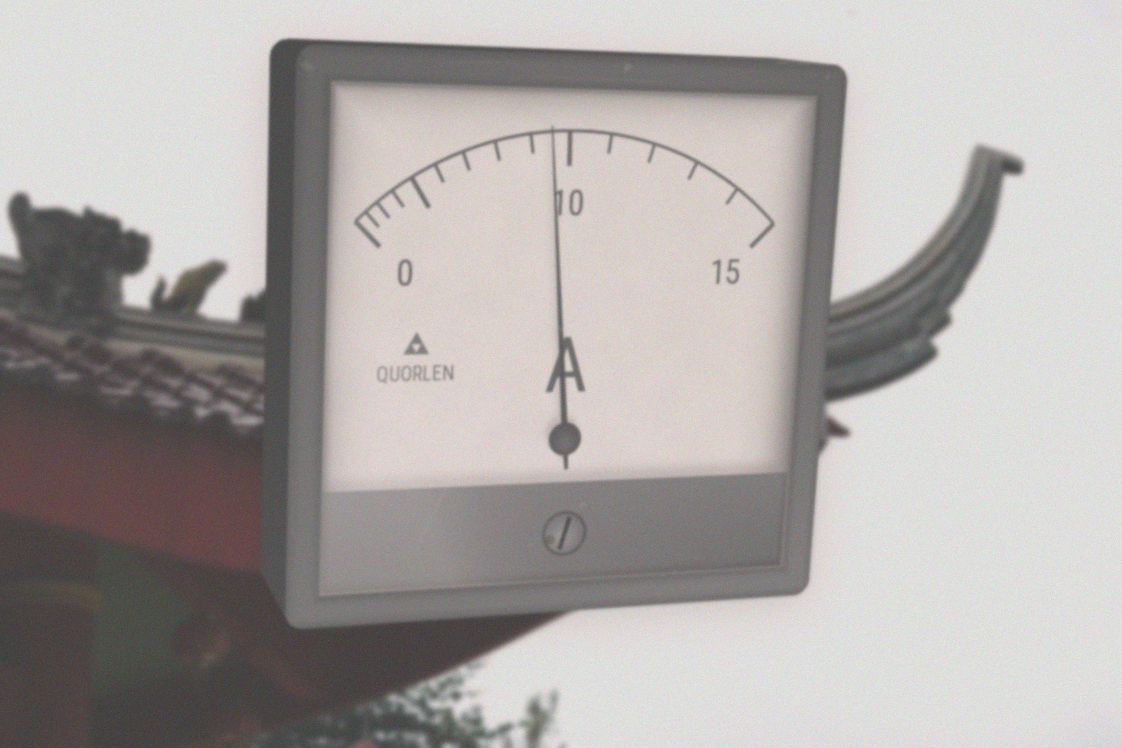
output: 9.5 A
